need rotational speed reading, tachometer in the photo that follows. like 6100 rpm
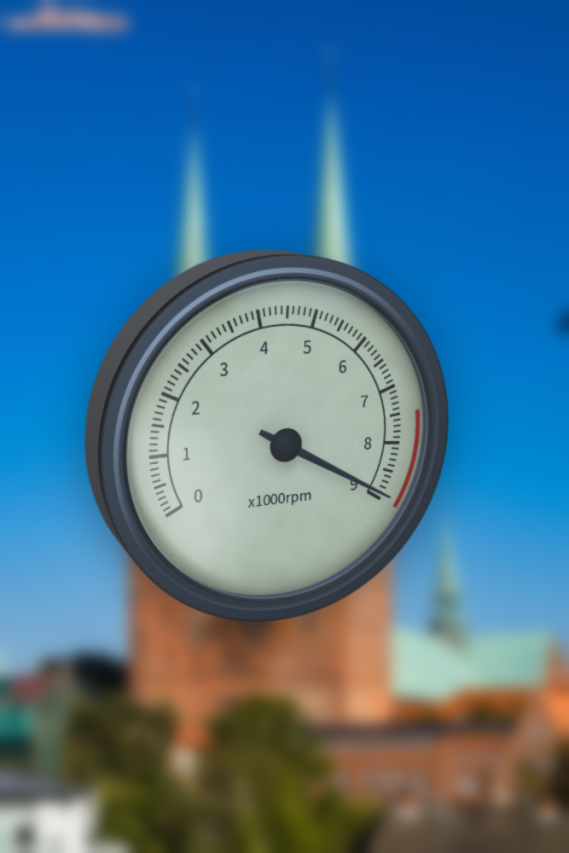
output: 8900 rpm
